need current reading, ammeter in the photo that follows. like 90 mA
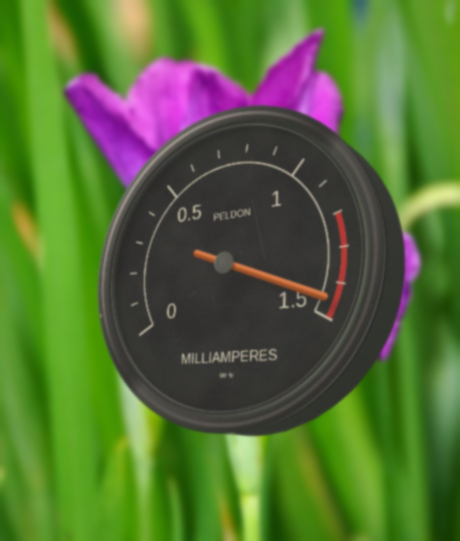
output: 1.45 mA
